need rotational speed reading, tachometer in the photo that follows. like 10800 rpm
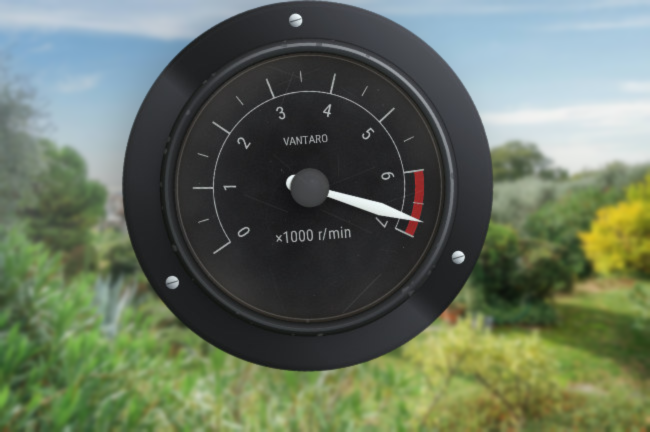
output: 6750 rpm
